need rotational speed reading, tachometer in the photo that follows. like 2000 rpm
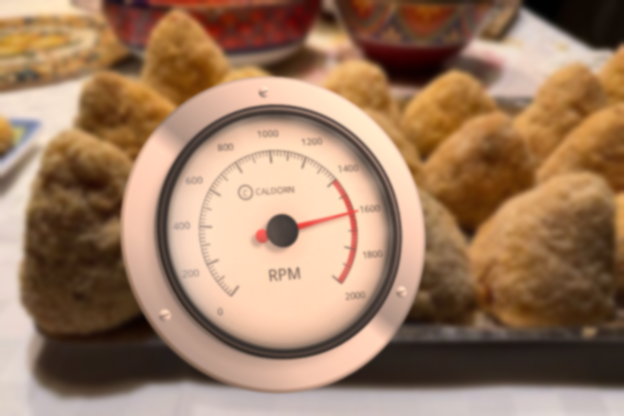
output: 1600 rpm
